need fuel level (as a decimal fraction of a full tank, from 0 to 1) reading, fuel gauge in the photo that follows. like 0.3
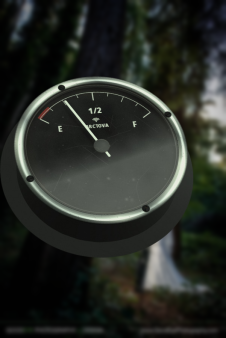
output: 0.25
